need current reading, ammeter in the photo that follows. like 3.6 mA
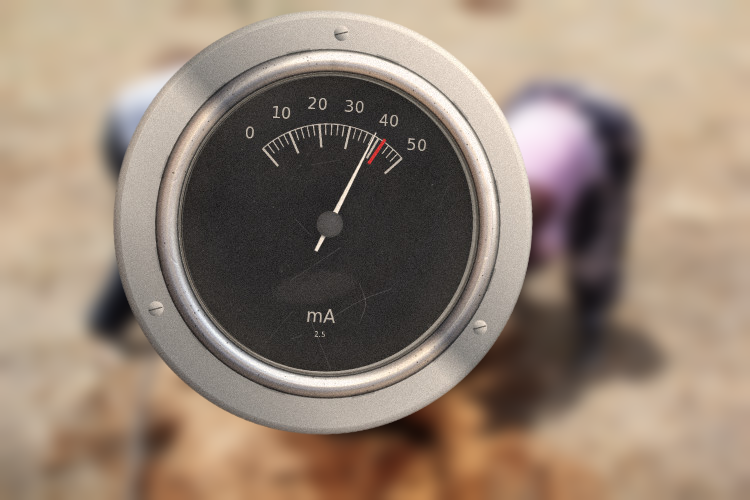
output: 38 mA
